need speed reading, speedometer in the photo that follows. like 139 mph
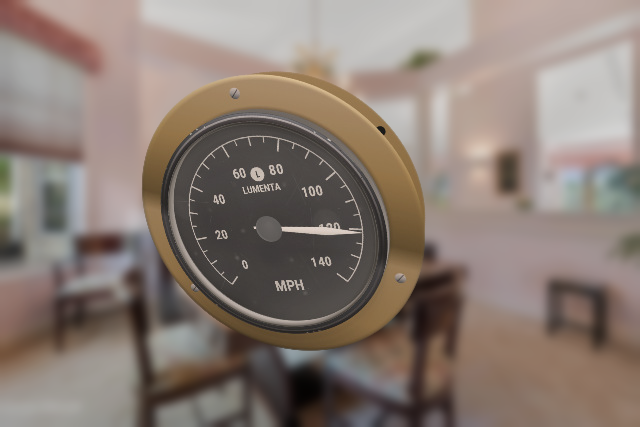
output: 120 mph
